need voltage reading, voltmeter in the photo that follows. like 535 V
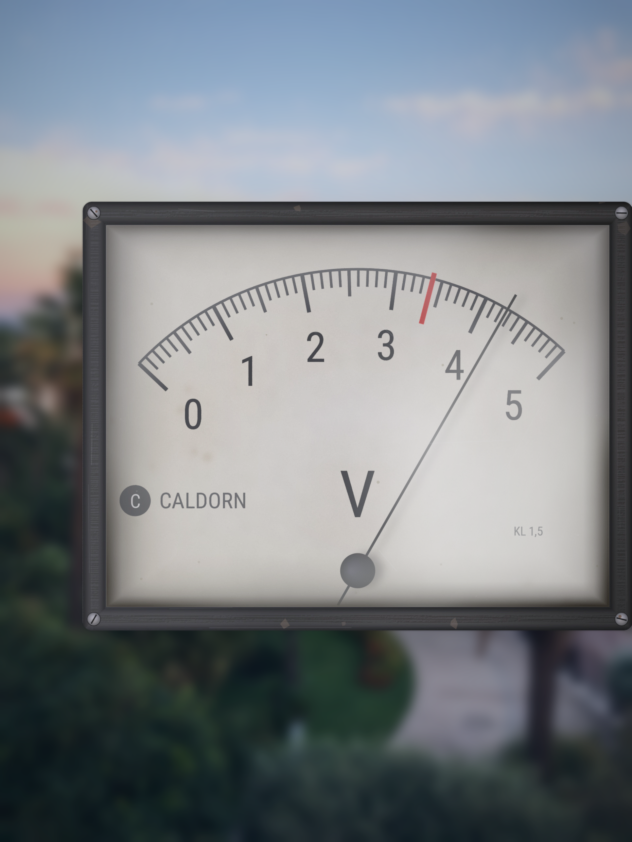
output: 4.25 V
